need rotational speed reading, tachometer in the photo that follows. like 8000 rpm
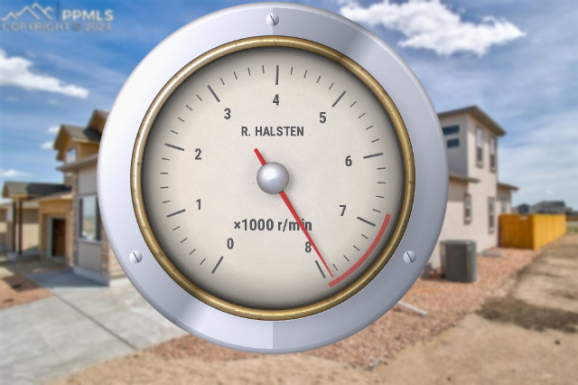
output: 7900 rpm
